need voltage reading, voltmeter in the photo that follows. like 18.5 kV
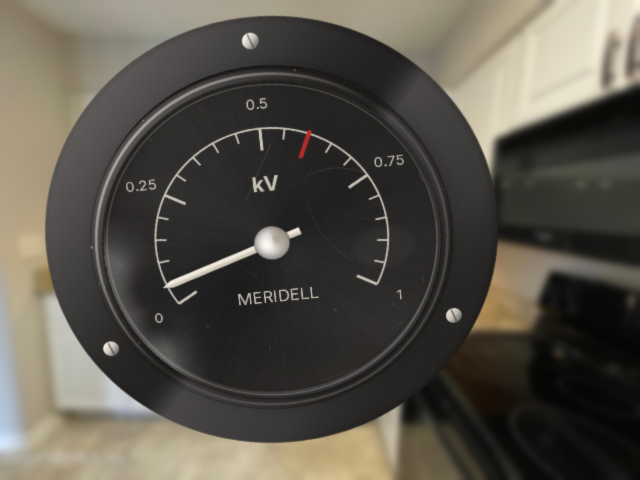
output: 0.05 kV
